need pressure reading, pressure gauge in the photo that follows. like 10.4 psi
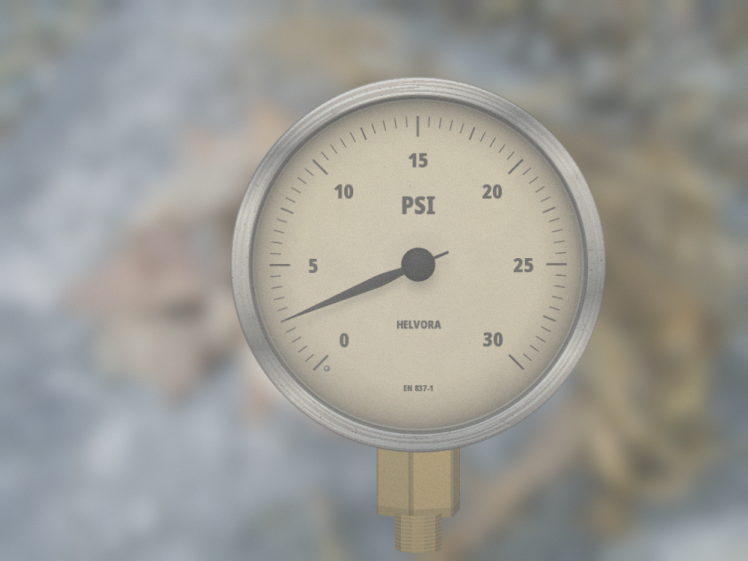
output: 2.5 psi
